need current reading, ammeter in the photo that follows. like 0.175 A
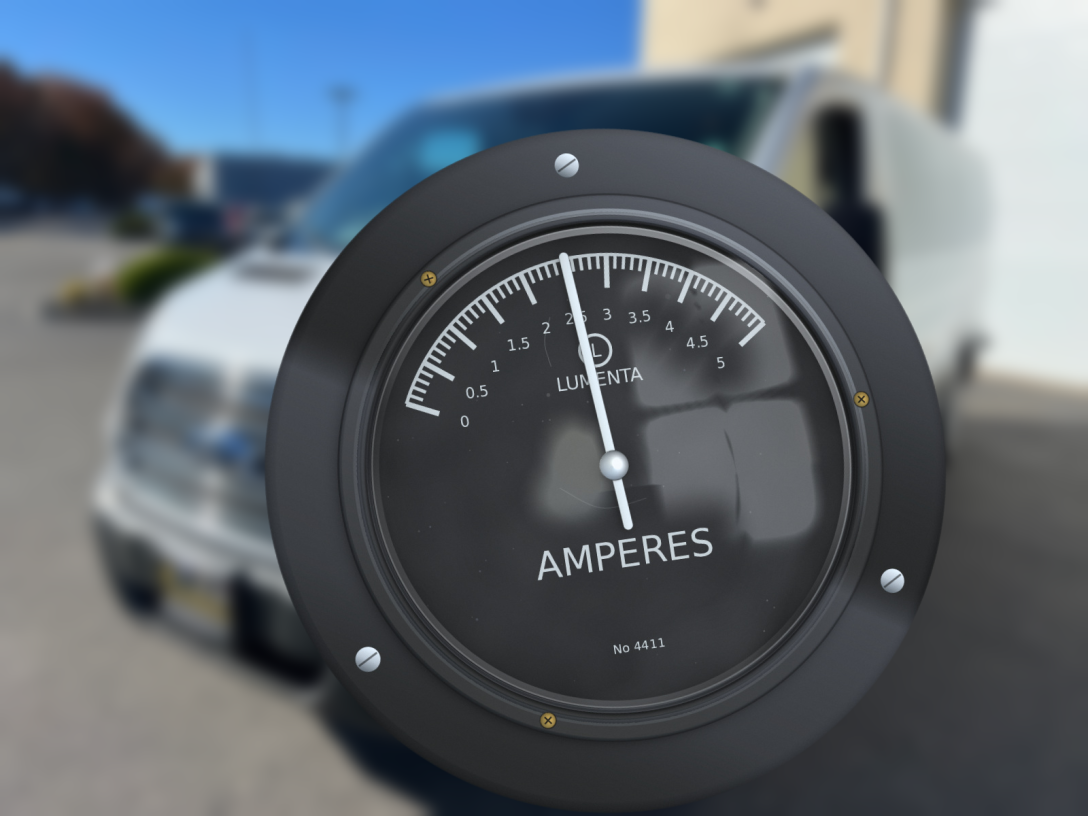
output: 2.5 A
